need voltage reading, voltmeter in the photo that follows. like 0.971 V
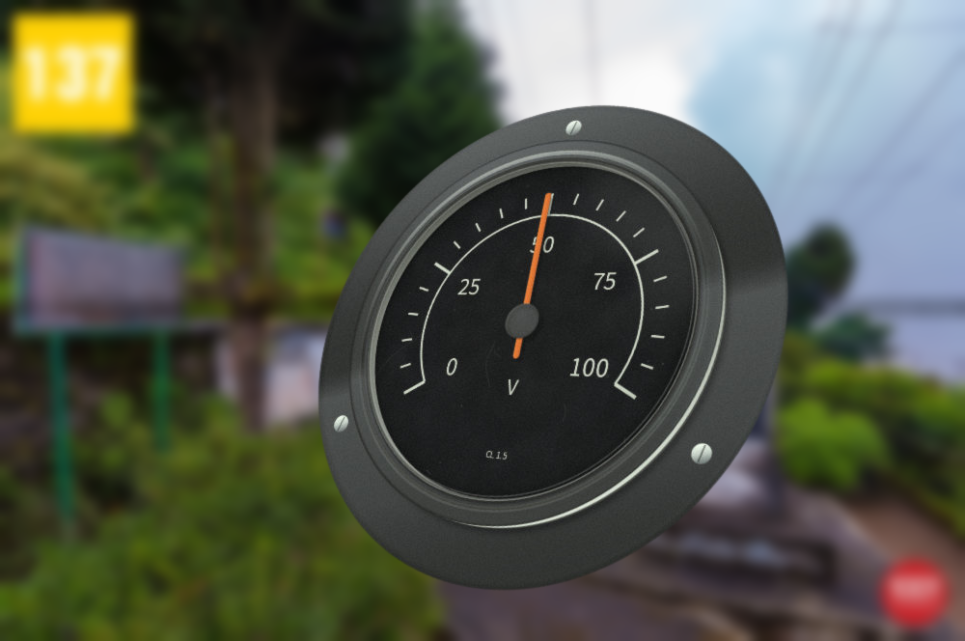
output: 50 V
